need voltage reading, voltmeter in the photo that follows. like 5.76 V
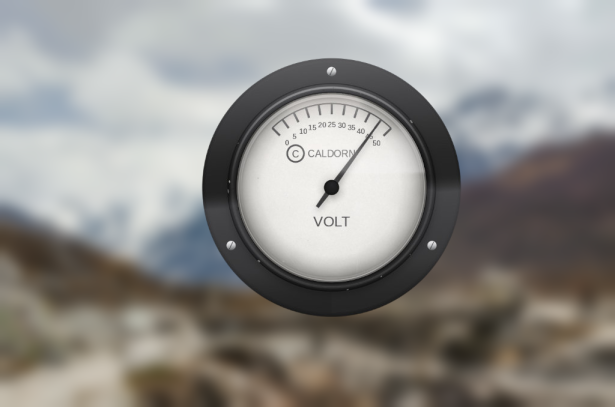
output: 45 V
